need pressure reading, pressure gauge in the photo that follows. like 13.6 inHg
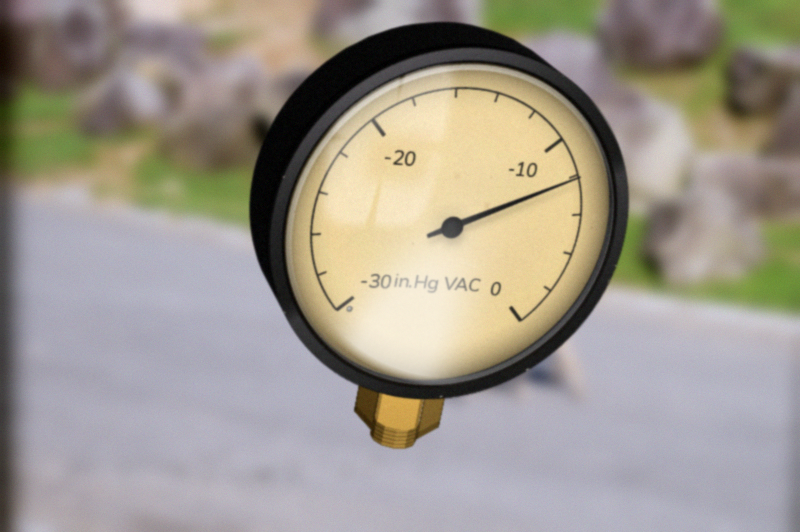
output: -8 inHg
